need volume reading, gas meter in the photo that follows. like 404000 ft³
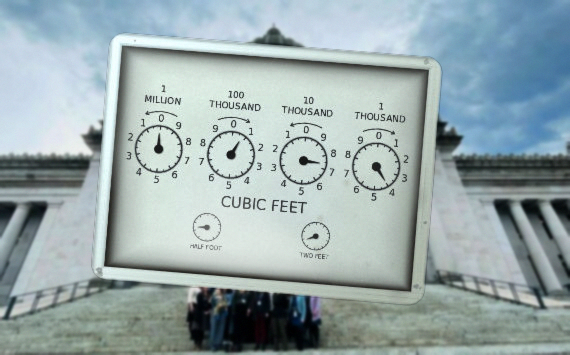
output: 7400 ft³
